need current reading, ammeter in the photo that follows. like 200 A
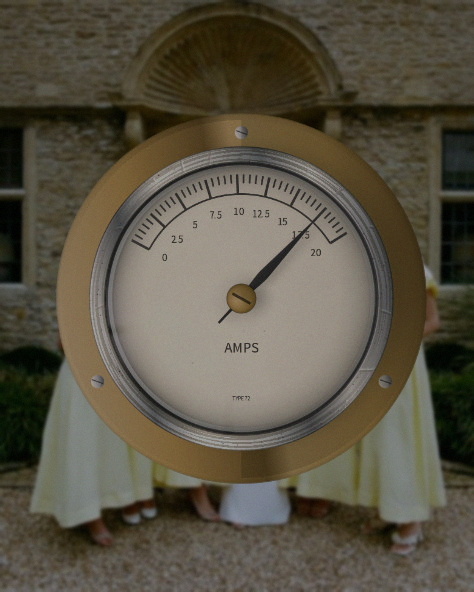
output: 17.5 A
